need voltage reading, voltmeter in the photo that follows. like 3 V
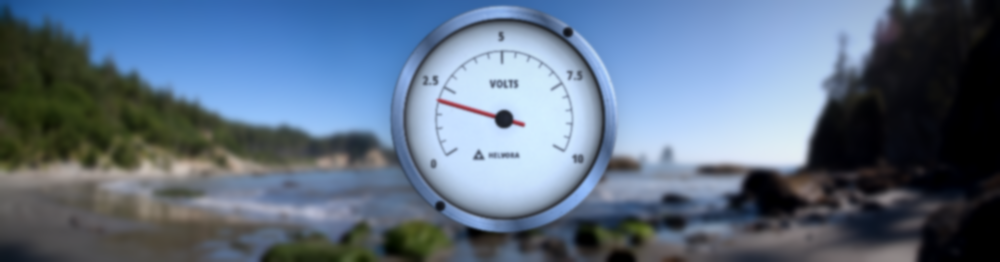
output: 2 V
